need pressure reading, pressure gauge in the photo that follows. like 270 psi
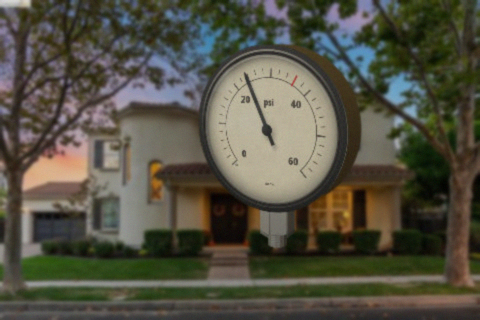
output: 24 psi
